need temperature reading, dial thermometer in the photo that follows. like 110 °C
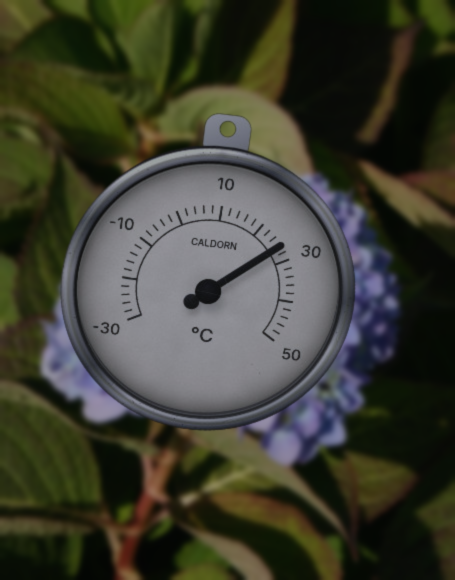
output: 26 °C
